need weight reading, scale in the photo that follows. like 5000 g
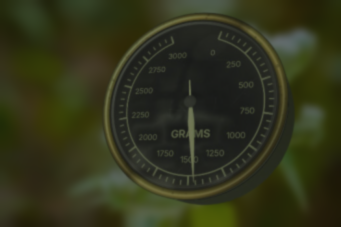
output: 1450 g
